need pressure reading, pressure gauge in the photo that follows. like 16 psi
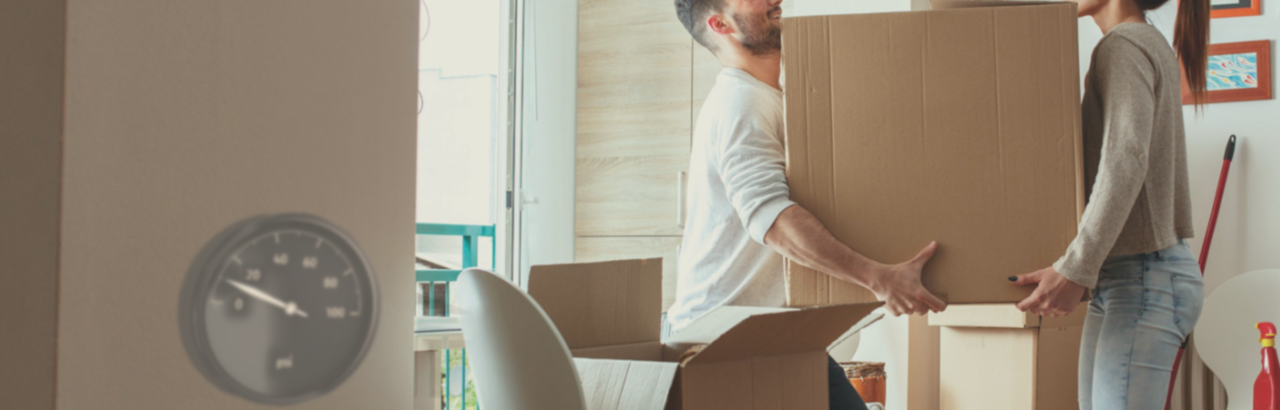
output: 10 psi
